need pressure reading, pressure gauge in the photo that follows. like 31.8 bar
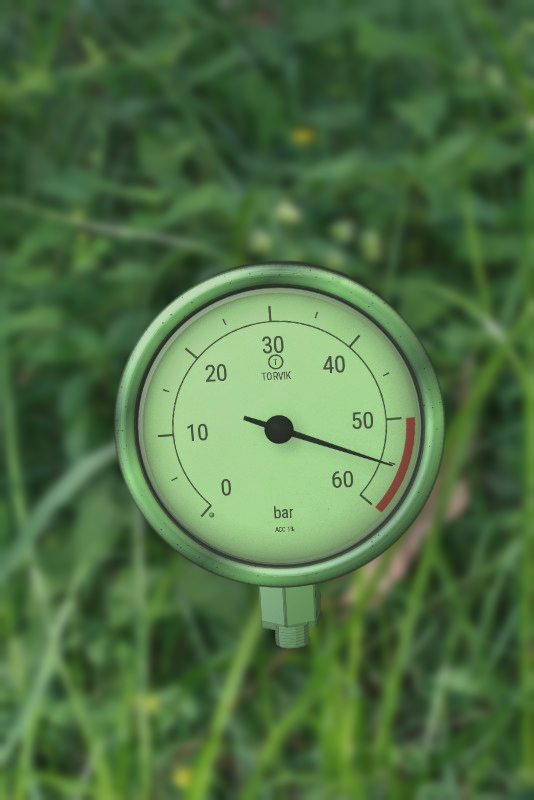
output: 55 bar
